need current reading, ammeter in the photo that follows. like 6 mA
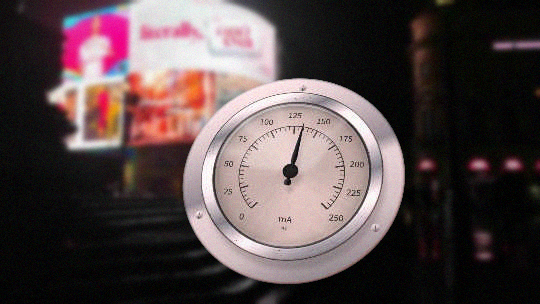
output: 135 mA
